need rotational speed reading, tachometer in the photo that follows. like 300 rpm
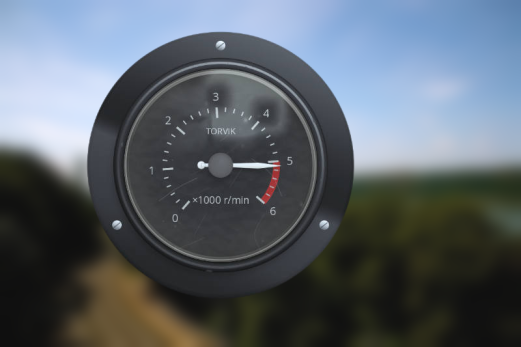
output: 5100 rpm
